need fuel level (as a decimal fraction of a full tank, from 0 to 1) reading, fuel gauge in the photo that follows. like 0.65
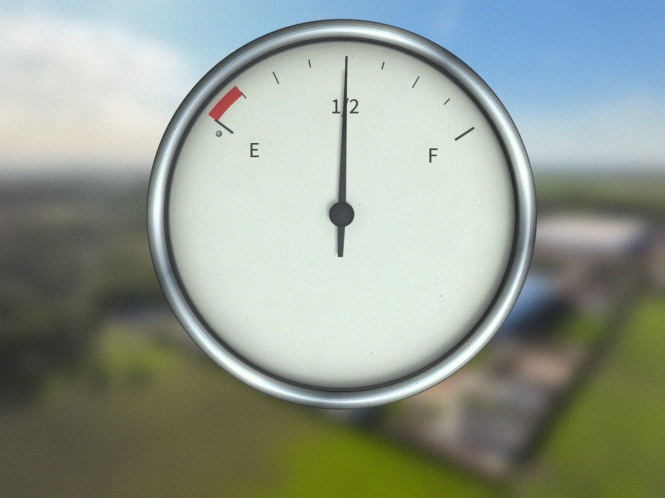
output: 0.5
